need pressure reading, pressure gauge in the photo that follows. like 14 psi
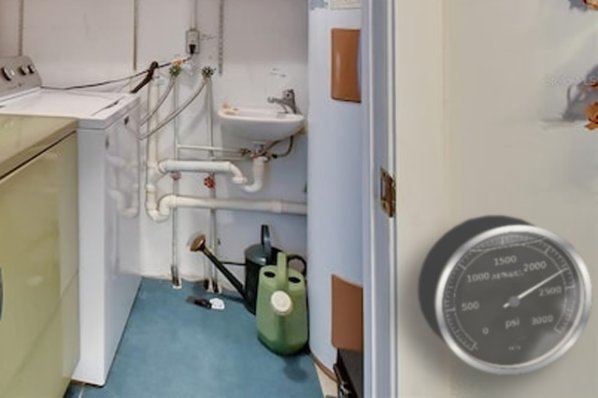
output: 2250 psi
